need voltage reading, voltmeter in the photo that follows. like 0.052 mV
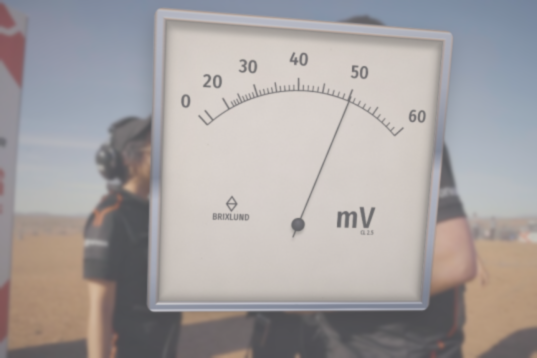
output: 50 mV
